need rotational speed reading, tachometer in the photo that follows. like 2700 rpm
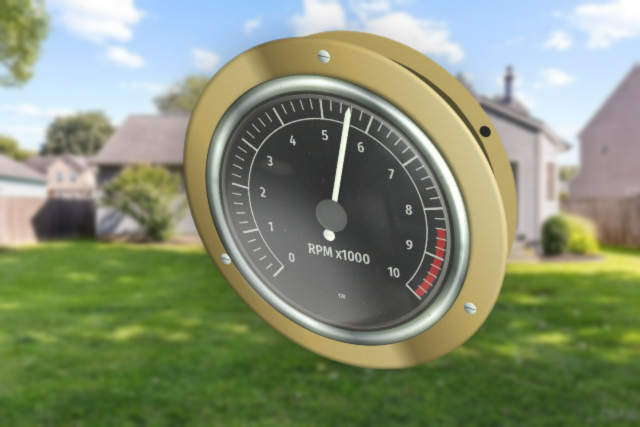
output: 5600 rpm
